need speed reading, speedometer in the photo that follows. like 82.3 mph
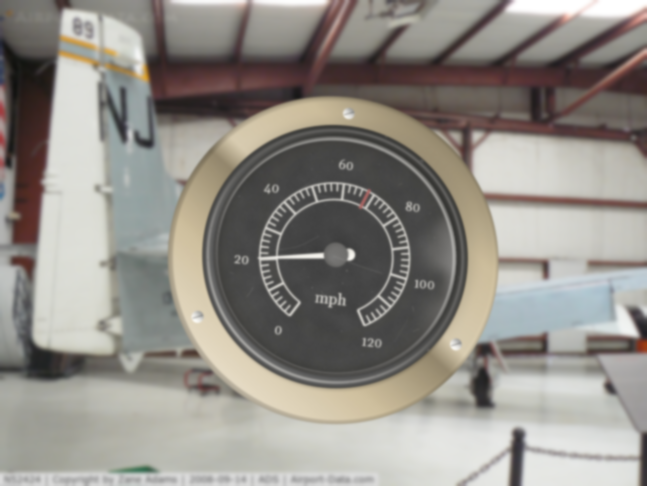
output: 20 mph
